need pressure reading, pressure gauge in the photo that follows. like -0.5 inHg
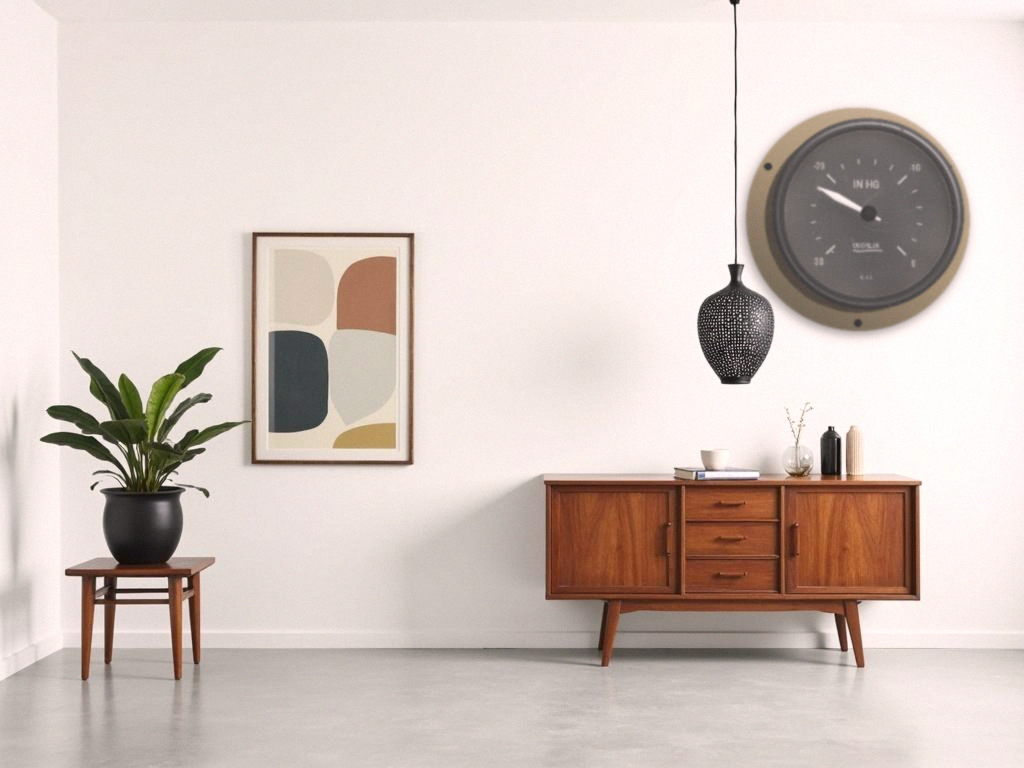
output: -22 inHg
